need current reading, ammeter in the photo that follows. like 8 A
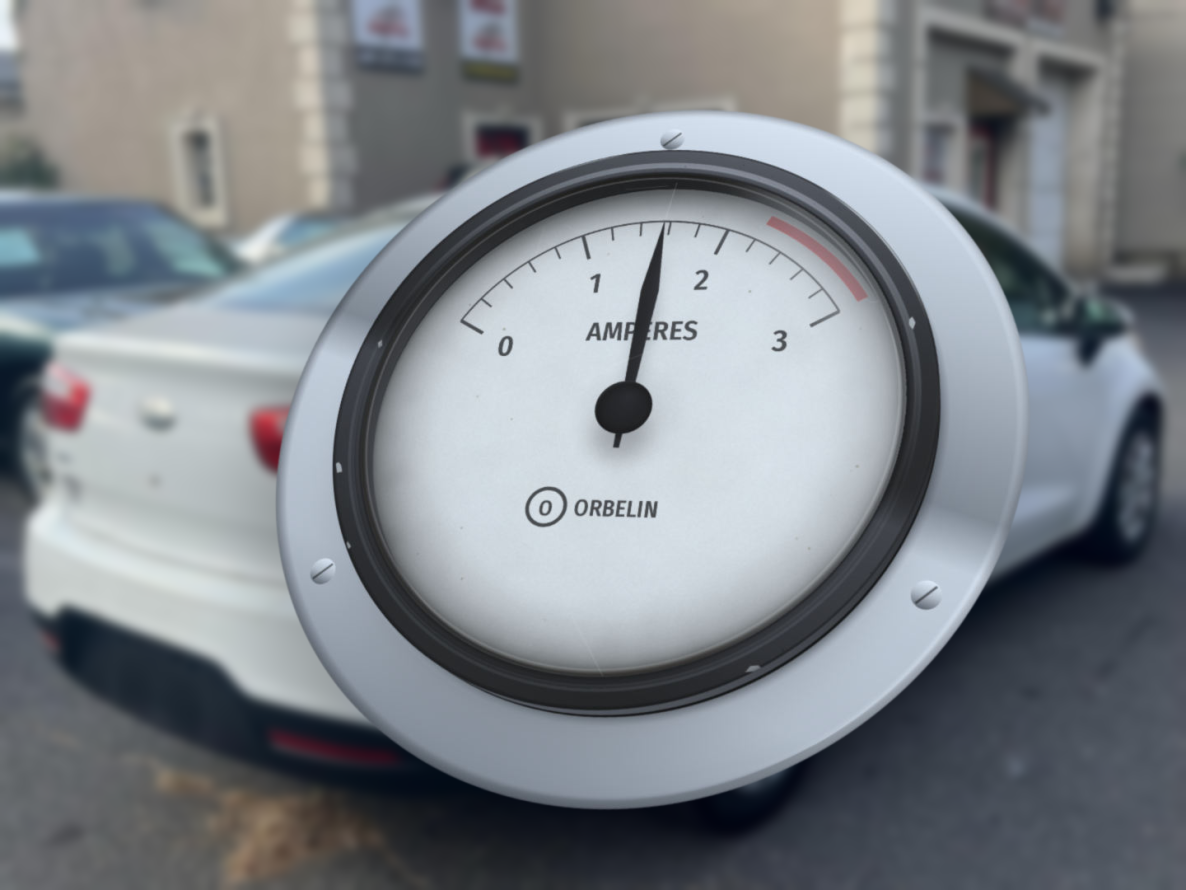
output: 1.6 A
